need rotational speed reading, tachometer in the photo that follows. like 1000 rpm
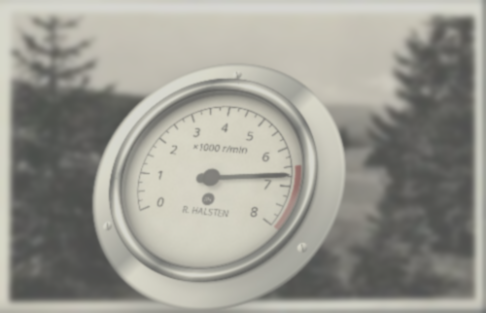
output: 6750 rpm
